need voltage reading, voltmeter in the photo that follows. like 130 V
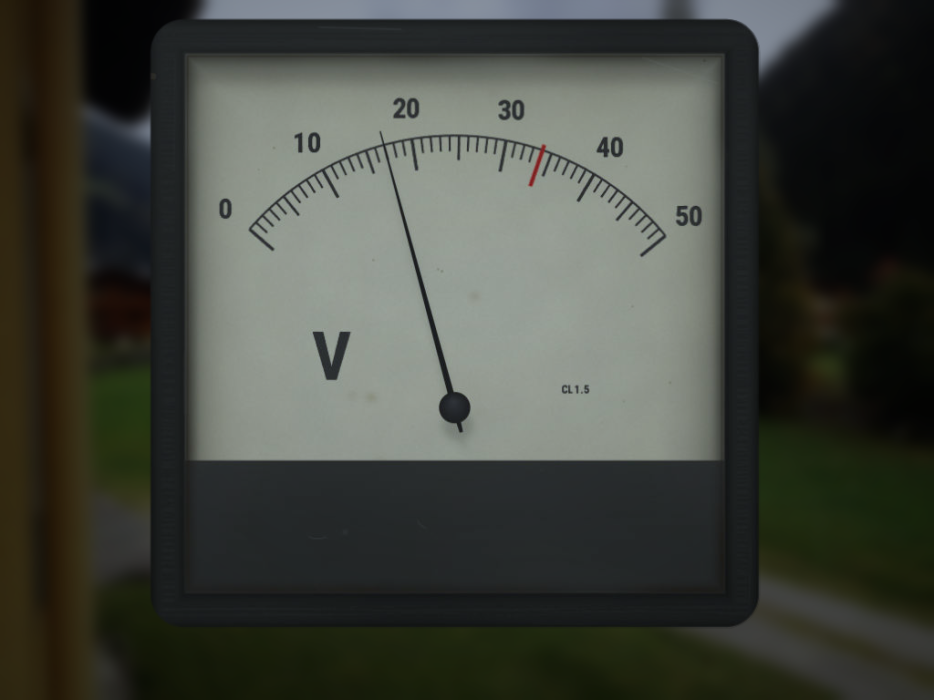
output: 17 V
